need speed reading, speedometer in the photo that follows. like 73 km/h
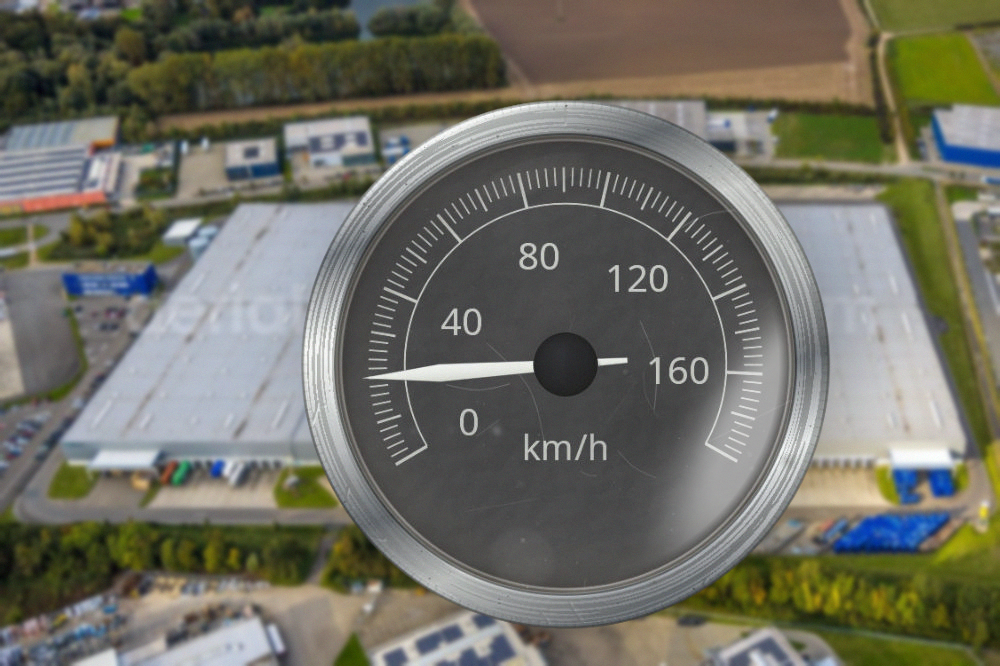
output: 20 km/h
